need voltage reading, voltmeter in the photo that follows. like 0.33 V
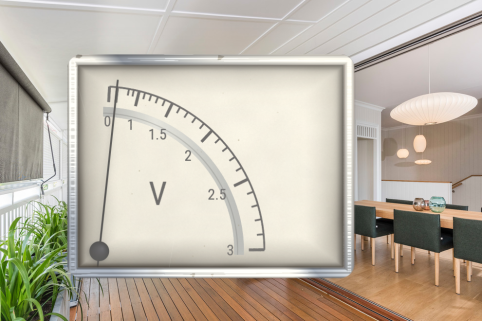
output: 0.5 V
